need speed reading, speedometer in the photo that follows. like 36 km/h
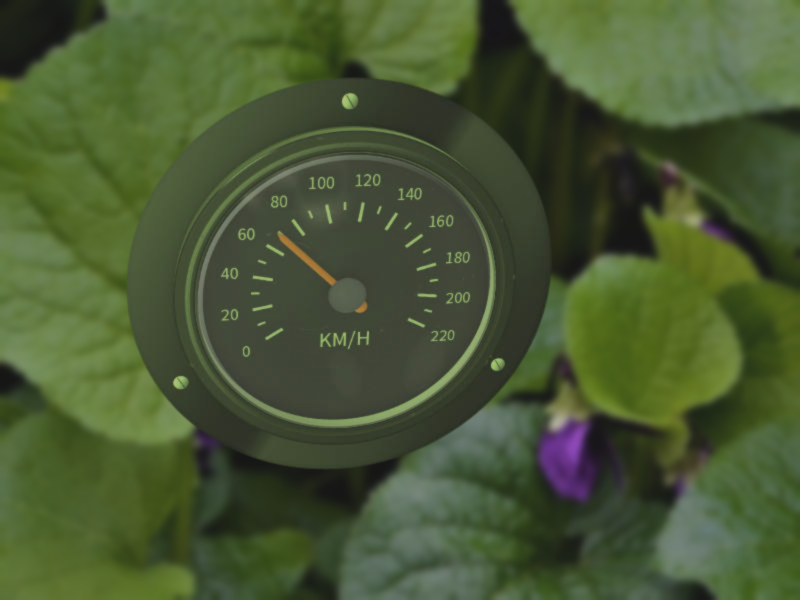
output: 70 km/h
